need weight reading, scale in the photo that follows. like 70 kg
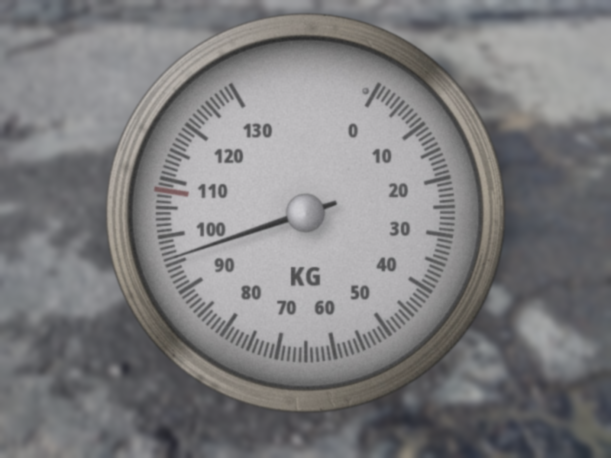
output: 96 kg
